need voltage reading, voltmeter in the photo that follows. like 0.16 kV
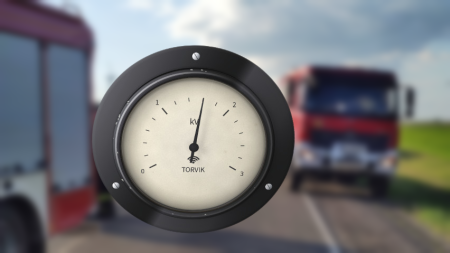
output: 1.6 kV
